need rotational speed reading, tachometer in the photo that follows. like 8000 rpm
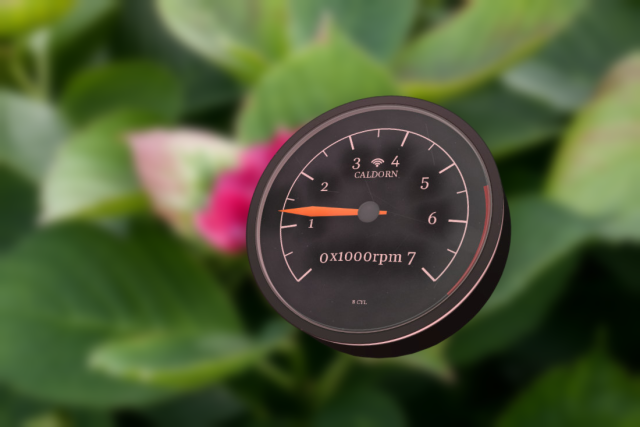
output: 1250 rpm
